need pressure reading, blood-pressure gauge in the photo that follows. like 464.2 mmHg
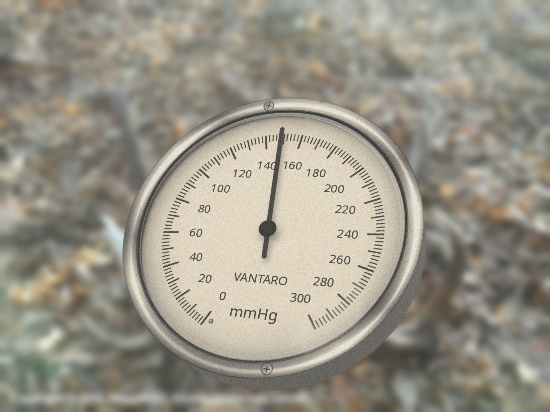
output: 150 mmHg
